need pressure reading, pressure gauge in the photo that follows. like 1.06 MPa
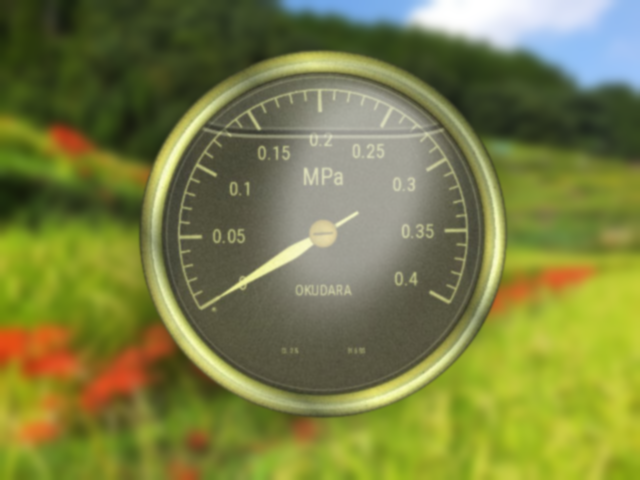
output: 0 MPa
